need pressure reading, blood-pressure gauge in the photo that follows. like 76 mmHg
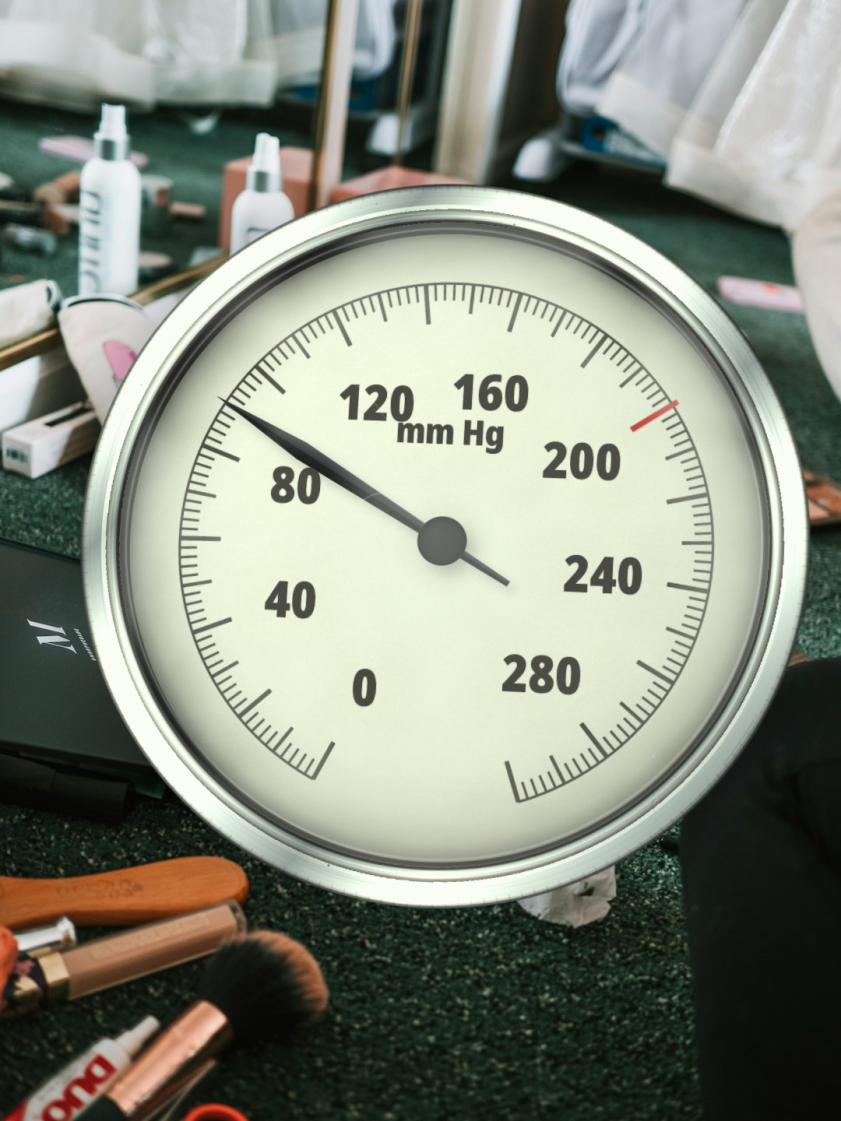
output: 90 mmHg
